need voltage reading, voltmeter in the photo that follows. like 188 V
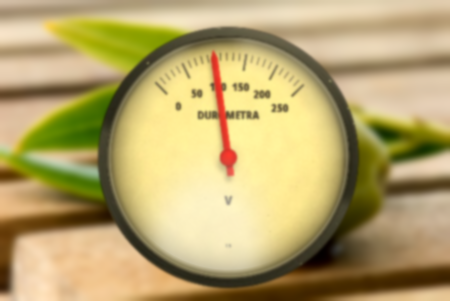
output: 100 V
